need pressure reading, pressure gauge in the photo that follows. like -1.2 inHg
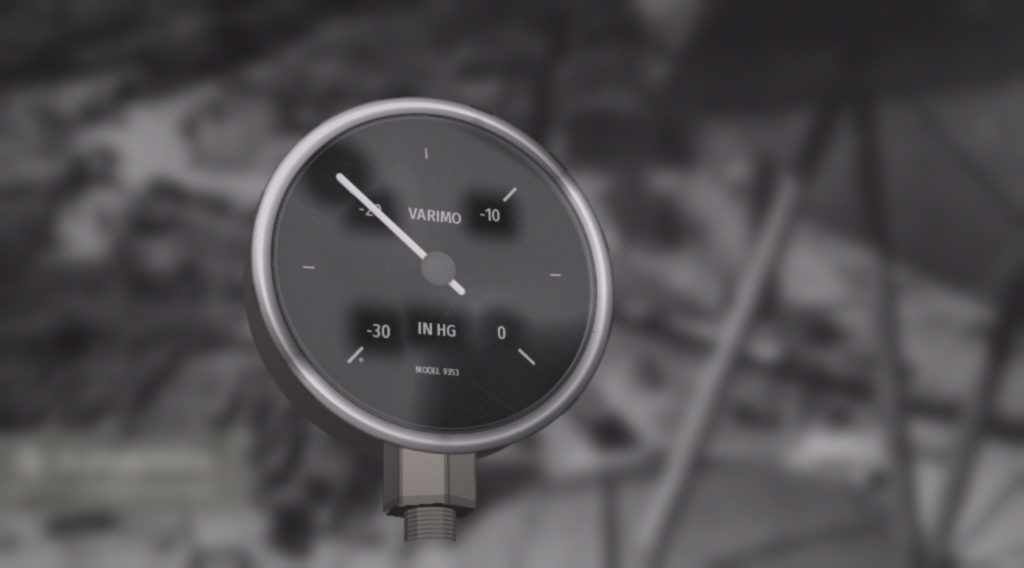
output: -20 inHg
